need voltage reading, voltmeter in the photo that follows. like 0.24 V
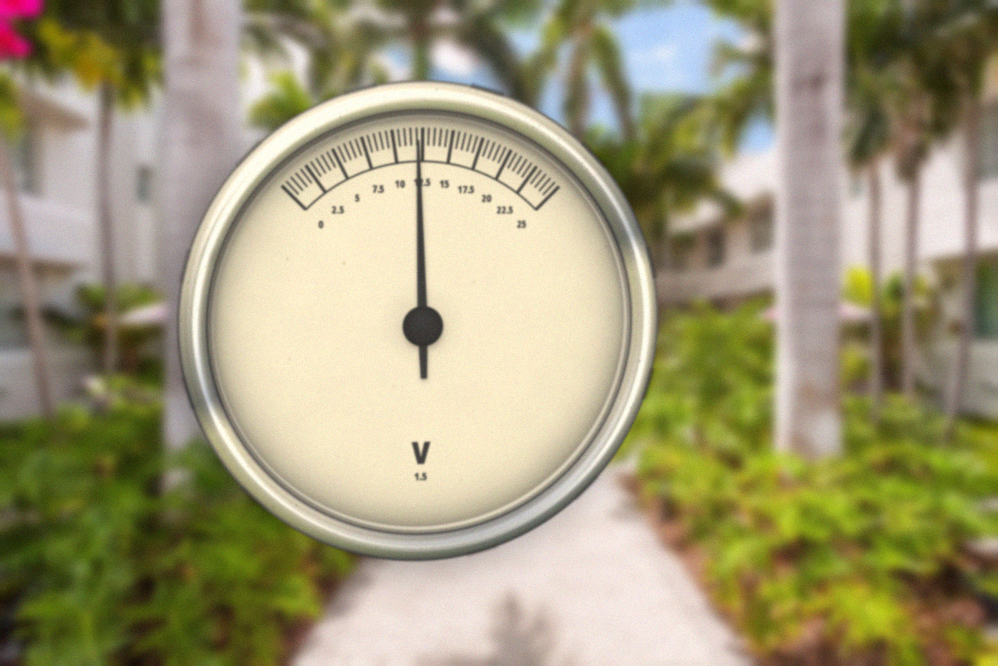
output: 12 V
